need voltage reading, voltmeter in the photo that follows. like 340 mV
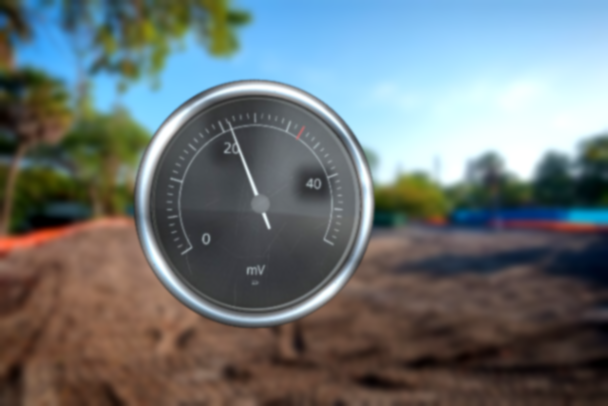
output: 21 mV
